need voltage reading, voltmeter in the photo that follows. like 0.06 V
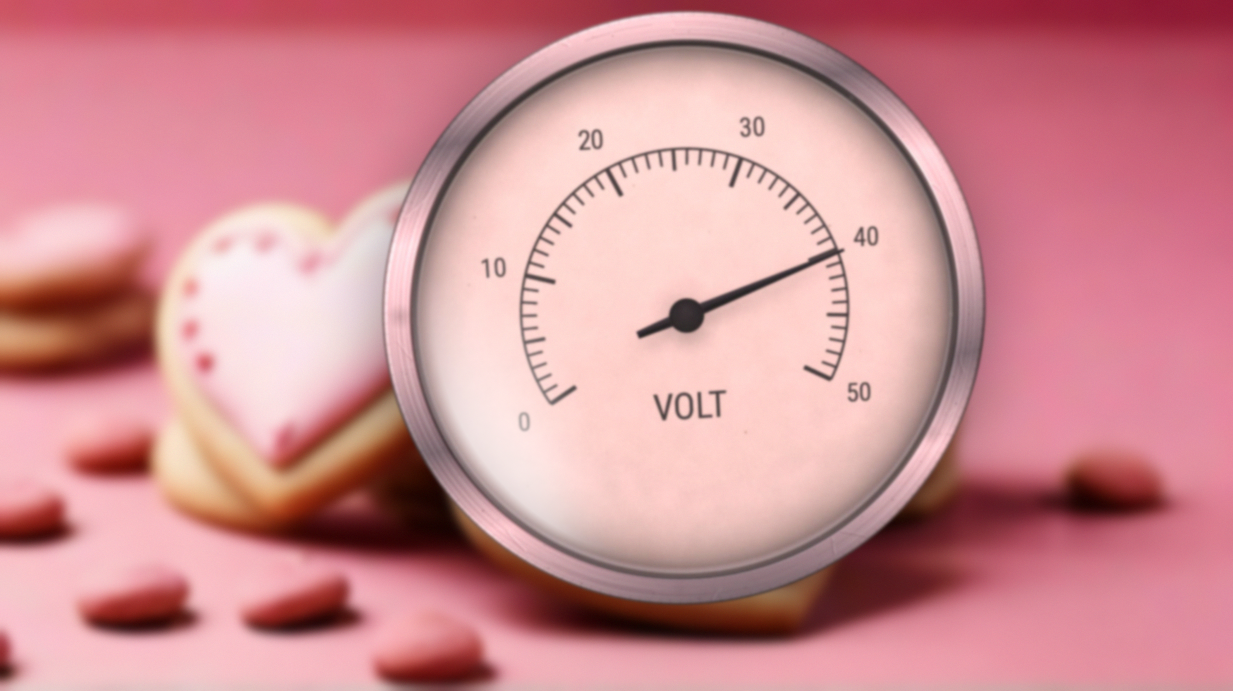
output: 40 V
